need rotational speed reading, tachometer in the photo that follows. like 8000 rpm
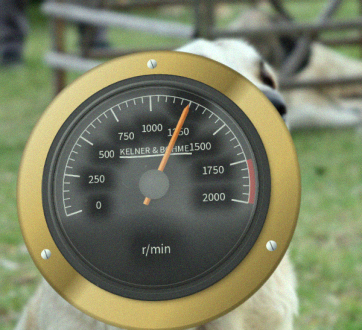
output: 1250 rpm
